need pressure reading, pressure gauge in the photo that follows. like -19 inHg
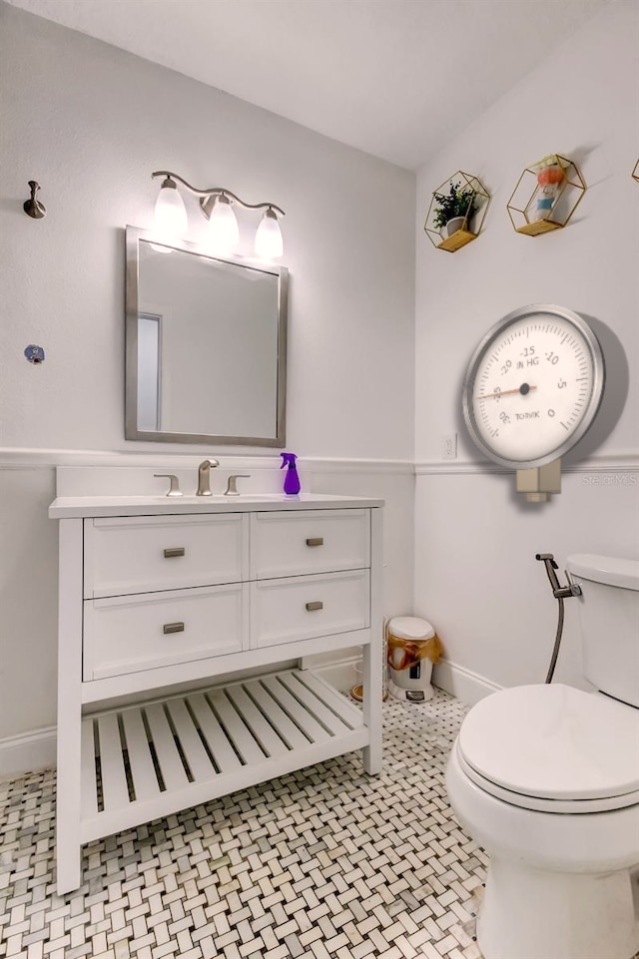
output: -25 inHg
